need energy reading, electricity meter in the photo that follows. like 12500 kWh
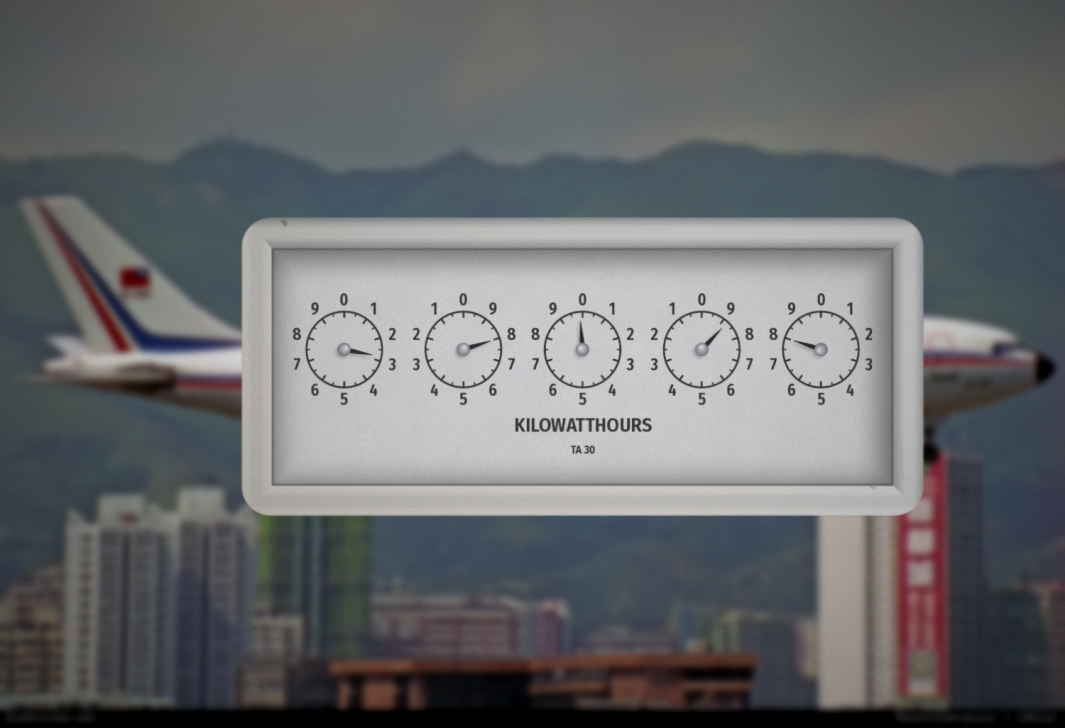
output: 27988 kWh
